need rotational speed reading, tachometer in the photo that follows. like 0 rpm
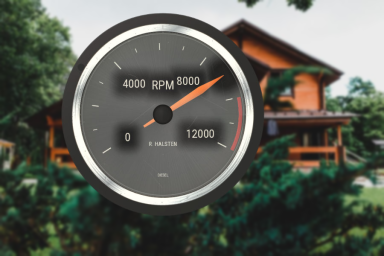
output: 9000 rpm
